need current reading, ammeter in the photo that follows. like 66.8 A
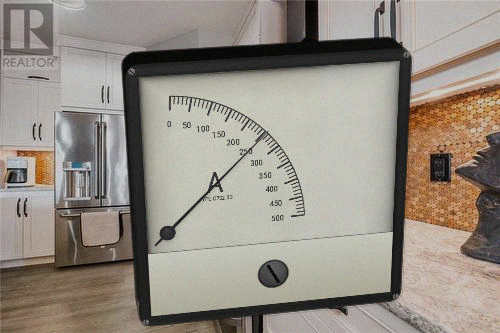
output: 250 A
